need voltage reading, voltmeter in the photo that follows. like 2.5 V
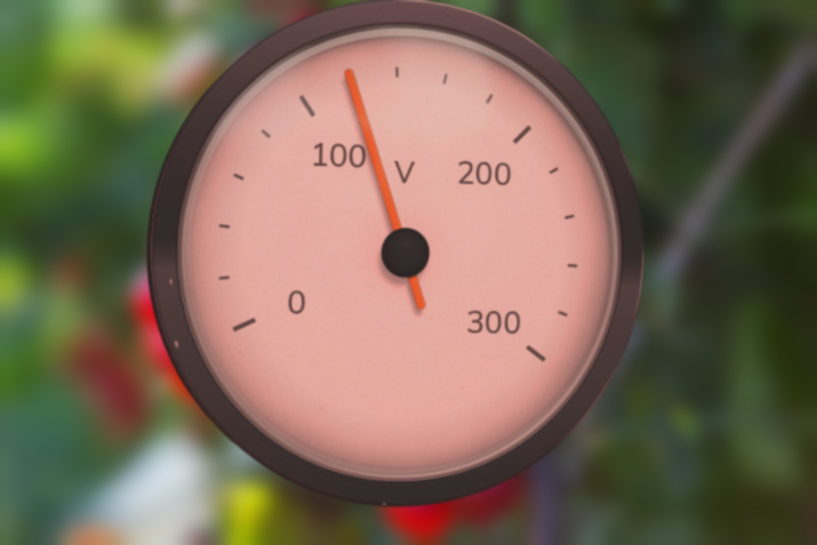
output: 120 V
